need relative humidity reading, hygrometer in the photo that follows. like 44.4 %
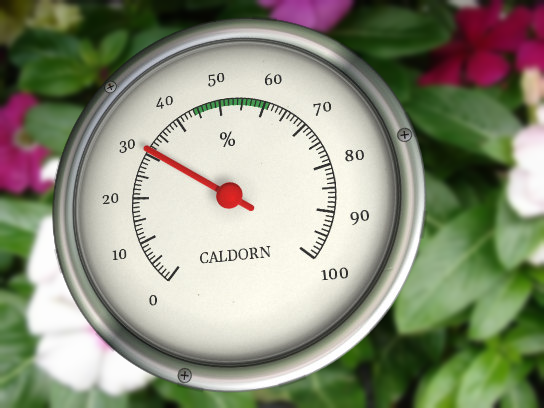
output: 31 %
